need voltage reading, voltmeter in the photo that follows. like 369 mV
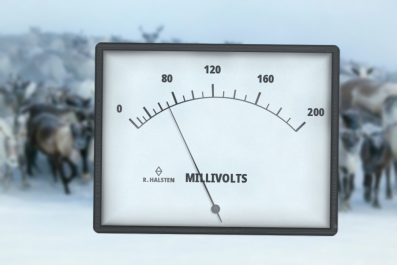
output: 70 mV
